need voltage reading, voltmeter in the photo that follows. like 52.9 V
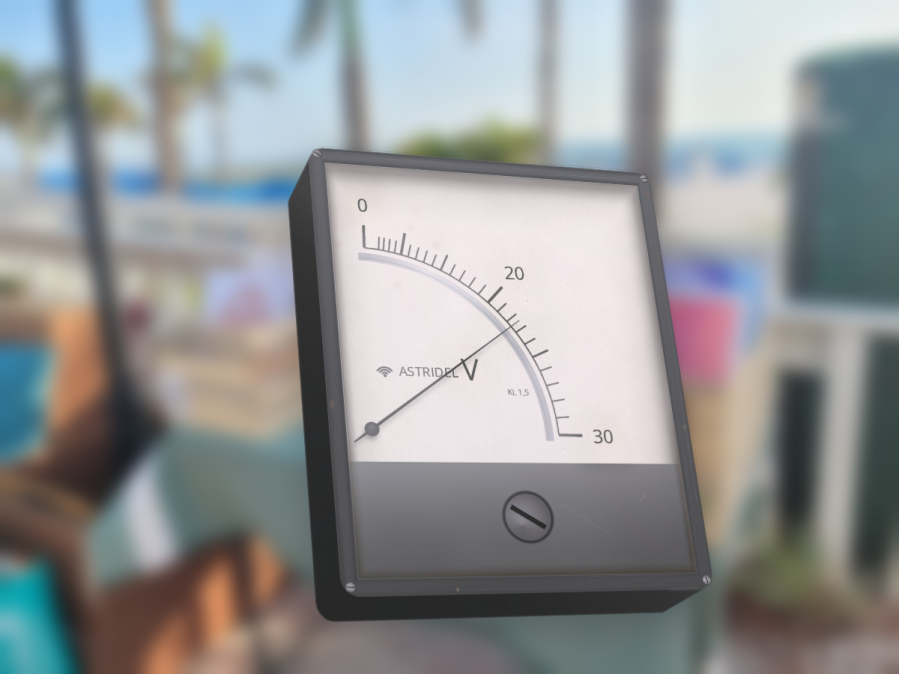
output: 22.5 V
